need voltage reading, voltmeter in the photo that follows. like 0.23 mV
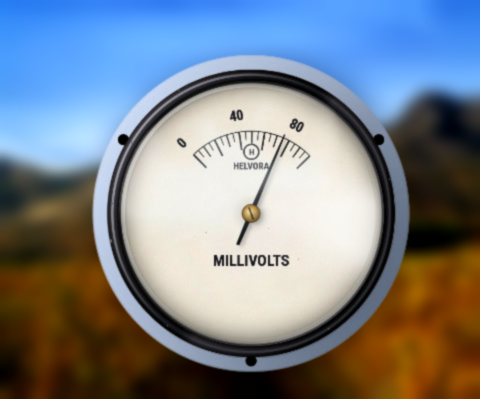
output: 75 mV
